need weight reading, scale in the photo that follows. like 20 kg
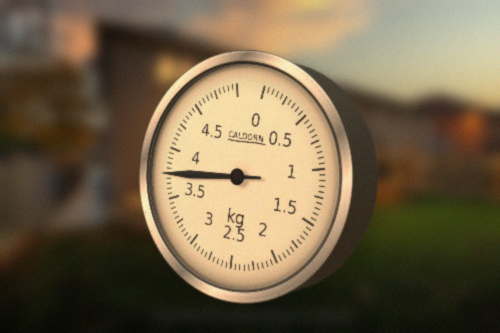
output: 3.75 kg
